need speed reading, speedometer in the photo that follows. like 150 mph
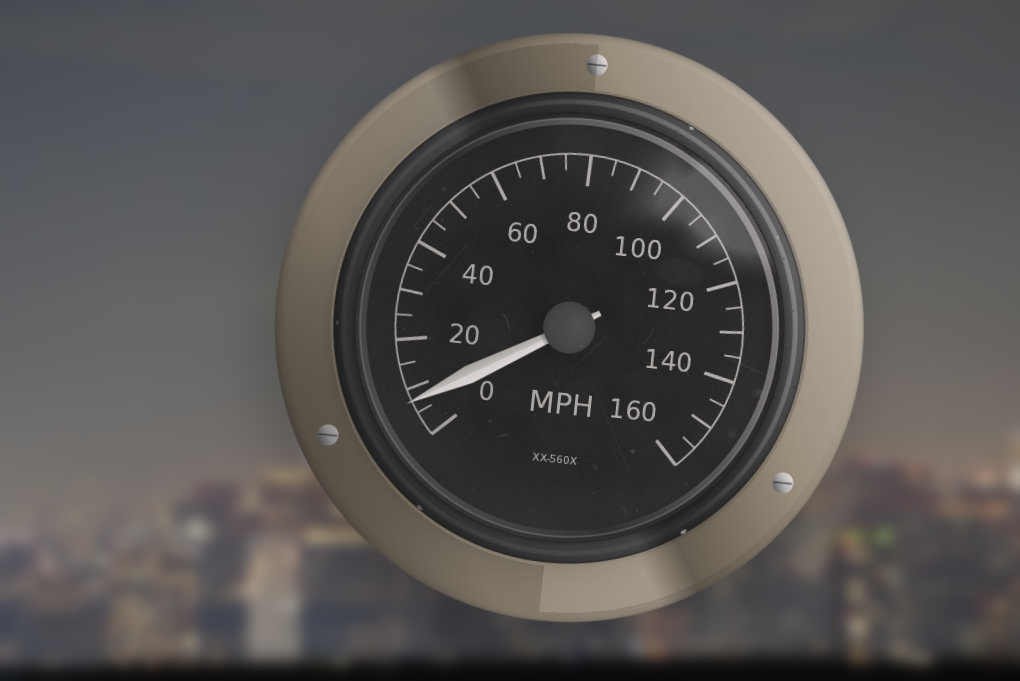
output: 7.5 mph
